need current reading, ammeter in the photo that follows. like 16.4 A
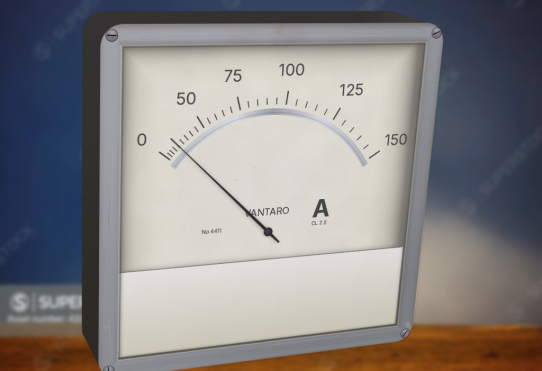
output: 25 A
